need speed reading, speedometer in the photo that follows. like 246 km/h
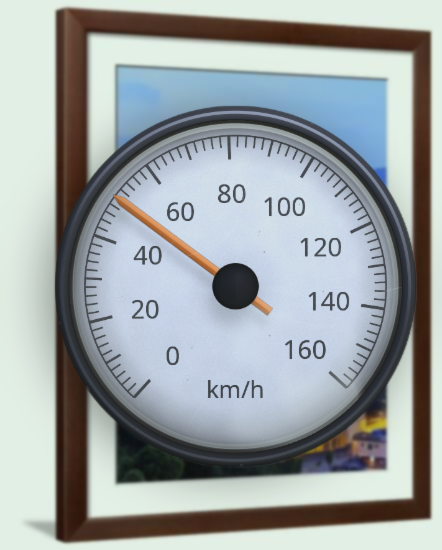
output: 50 km/h
